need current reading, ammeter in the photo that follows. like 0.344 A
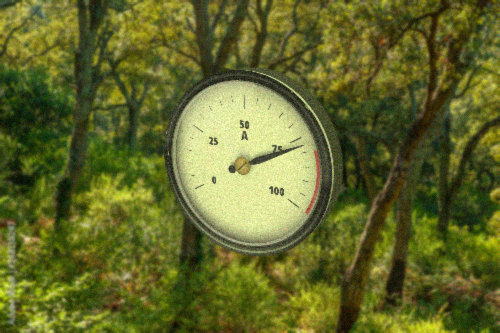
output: 77.5 A
